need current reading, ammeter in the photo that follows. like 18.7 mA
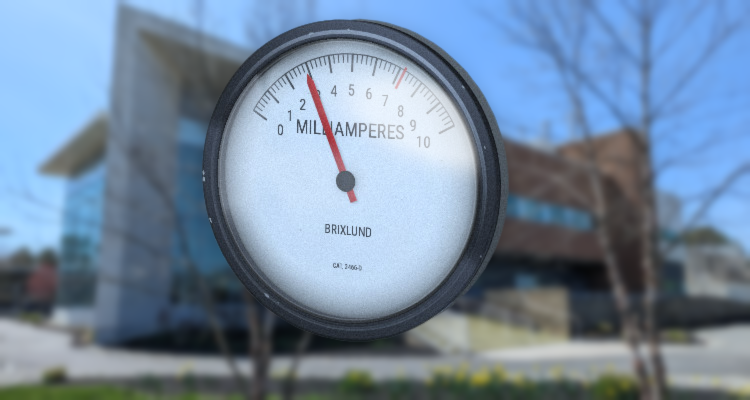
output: 3 mA
